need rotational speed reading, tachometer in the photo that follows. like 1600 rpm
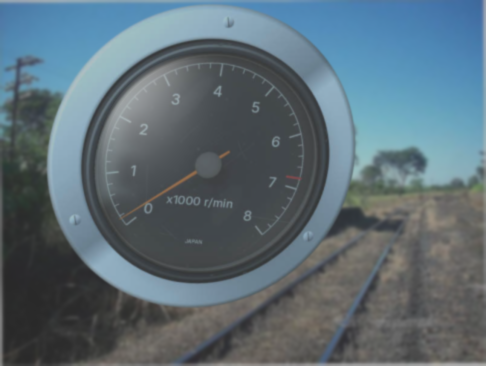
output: 200 rpm
